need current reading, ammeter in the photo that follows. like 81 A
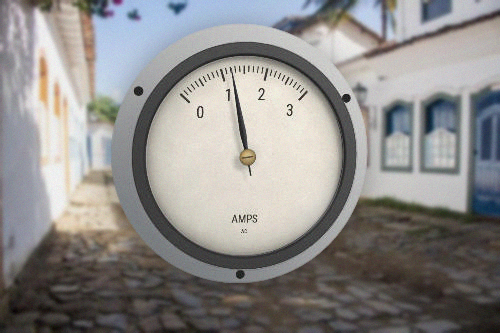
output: 1.2 A
